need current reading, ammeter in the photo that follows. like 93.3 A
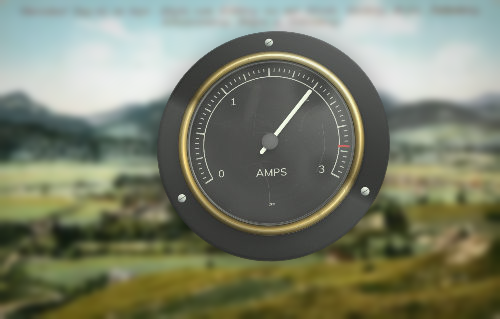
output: 2 A
